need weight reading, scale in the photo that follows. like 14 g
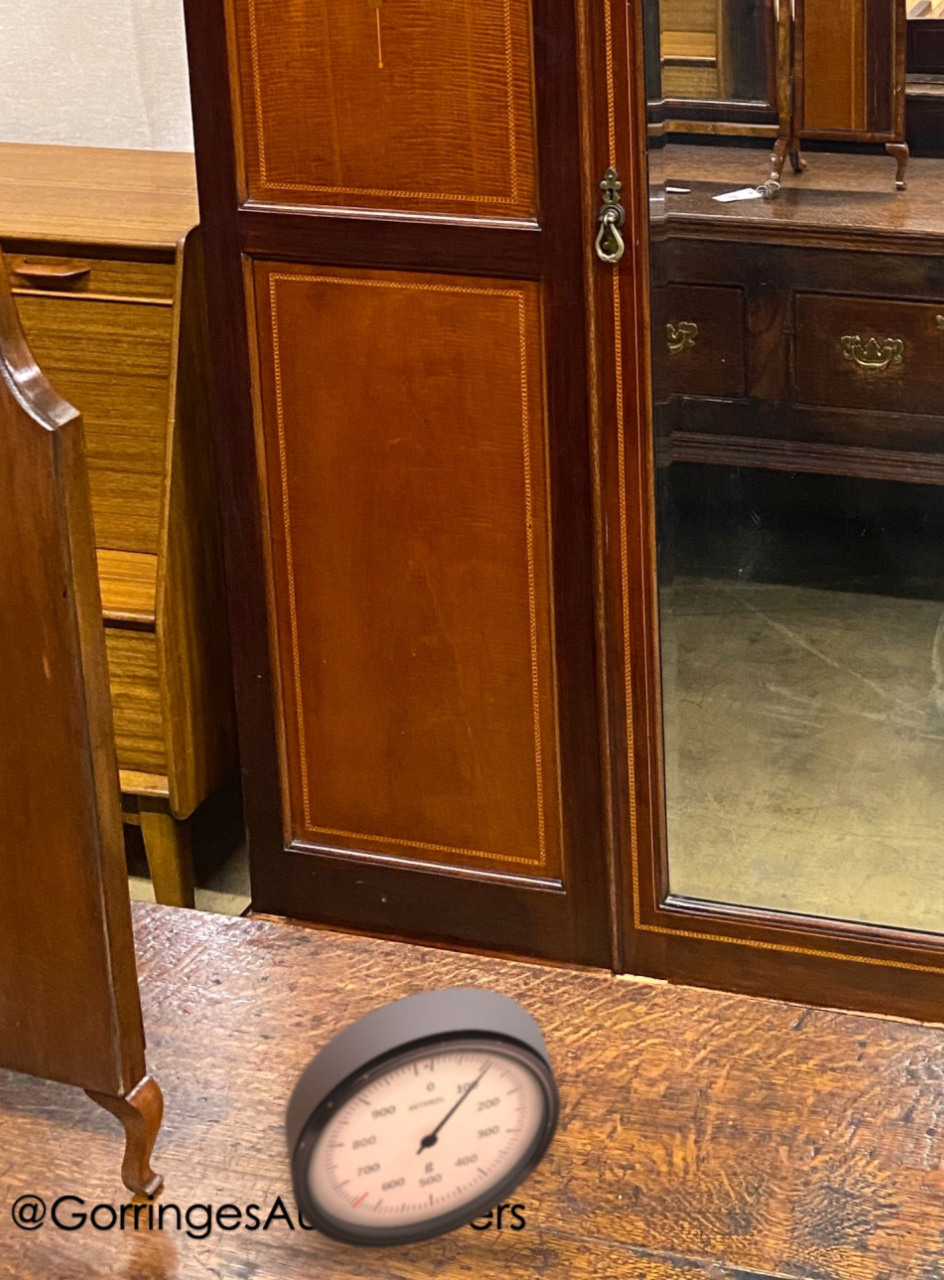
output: 100 g
